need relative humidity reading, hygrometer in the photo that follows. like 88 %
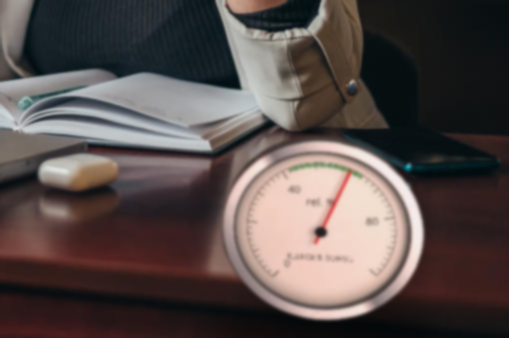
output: 60 %
